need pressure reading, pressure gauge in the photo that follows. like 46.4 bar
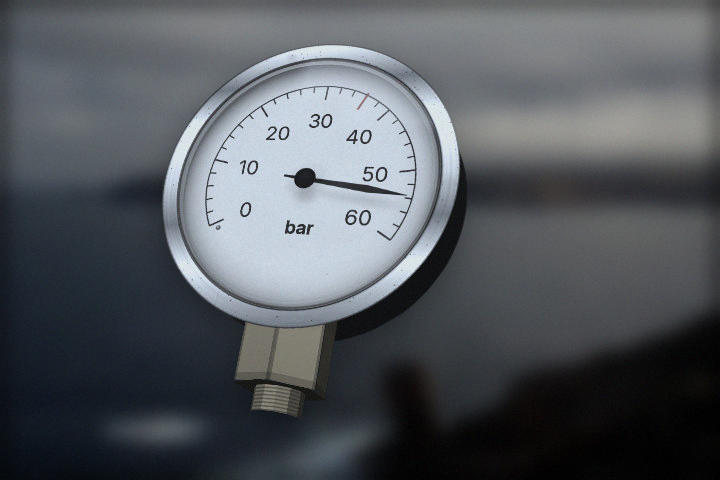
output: 54 bar
